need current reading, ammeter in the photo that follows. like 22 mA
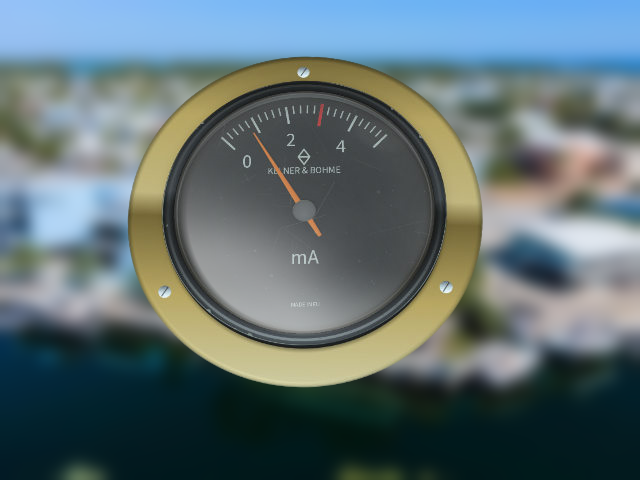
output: 0.8 mA
